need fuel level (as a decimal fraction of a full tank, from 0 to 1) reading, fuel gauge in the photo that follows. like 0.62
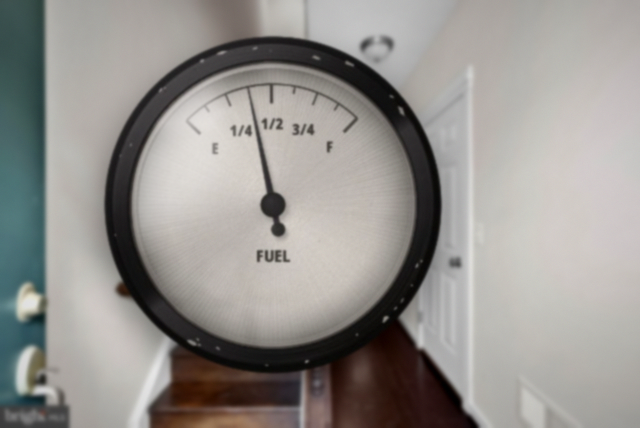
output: 0.375
